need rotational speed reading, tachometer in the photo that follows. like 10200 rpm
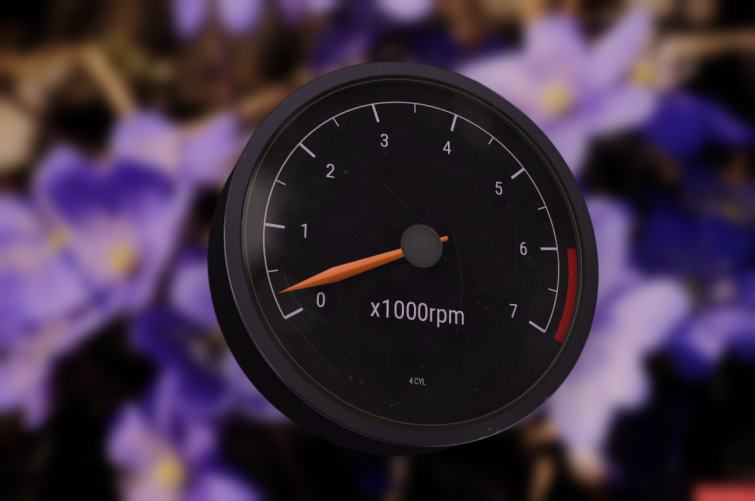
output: 250 rpm
